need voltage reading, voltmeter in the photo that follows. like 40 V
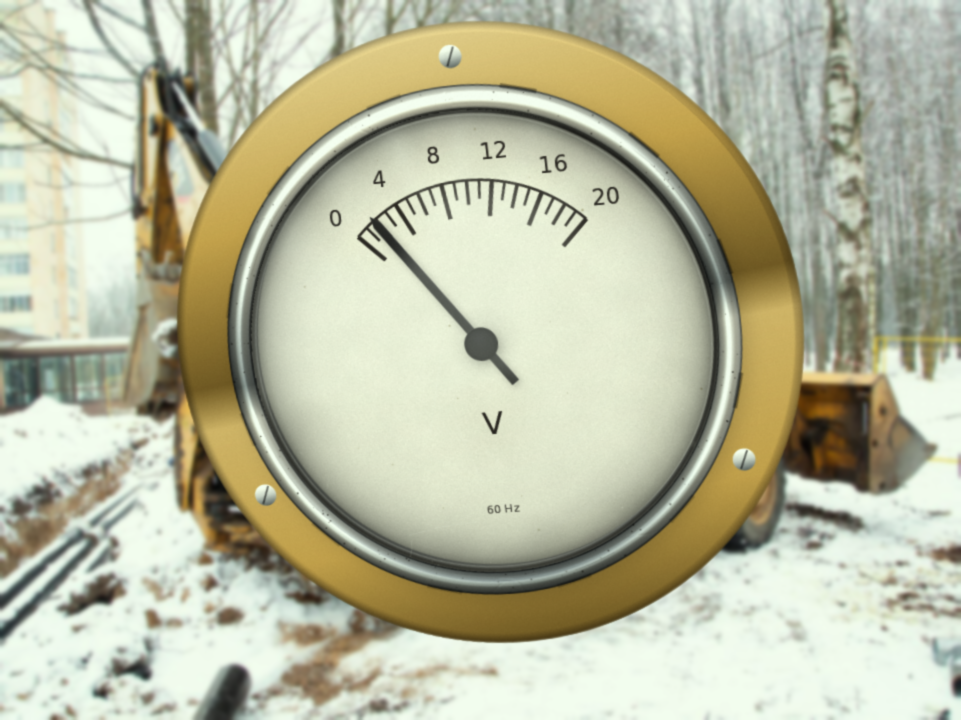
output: 2 V
